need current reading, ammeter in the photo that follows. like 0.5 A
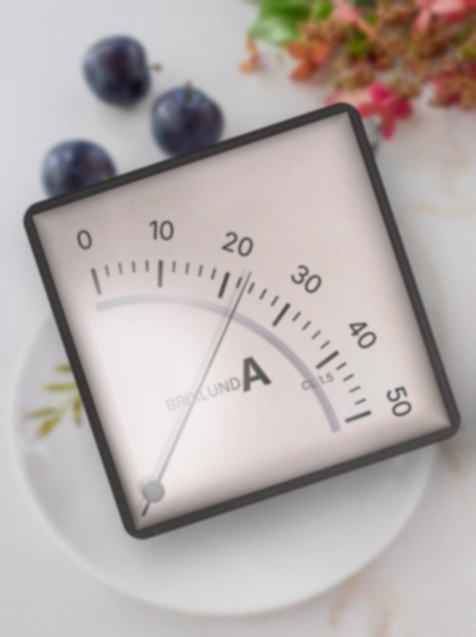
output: 23 A
